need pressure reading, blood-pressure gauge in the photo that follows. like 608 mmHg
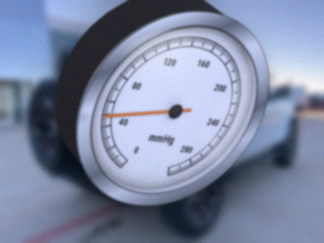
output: 50 mmHg
